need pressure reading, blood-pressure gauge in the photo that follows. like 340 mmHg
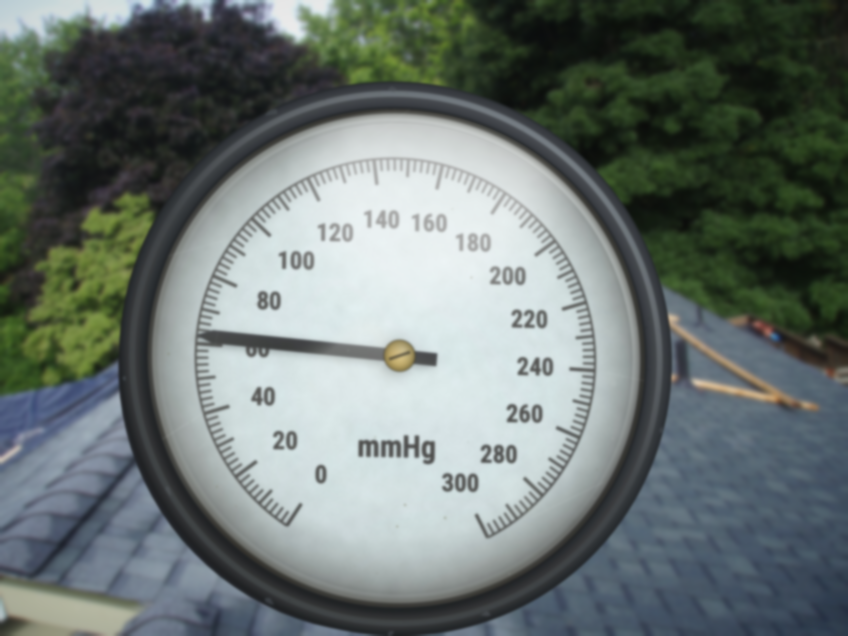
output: 62 mmHg
